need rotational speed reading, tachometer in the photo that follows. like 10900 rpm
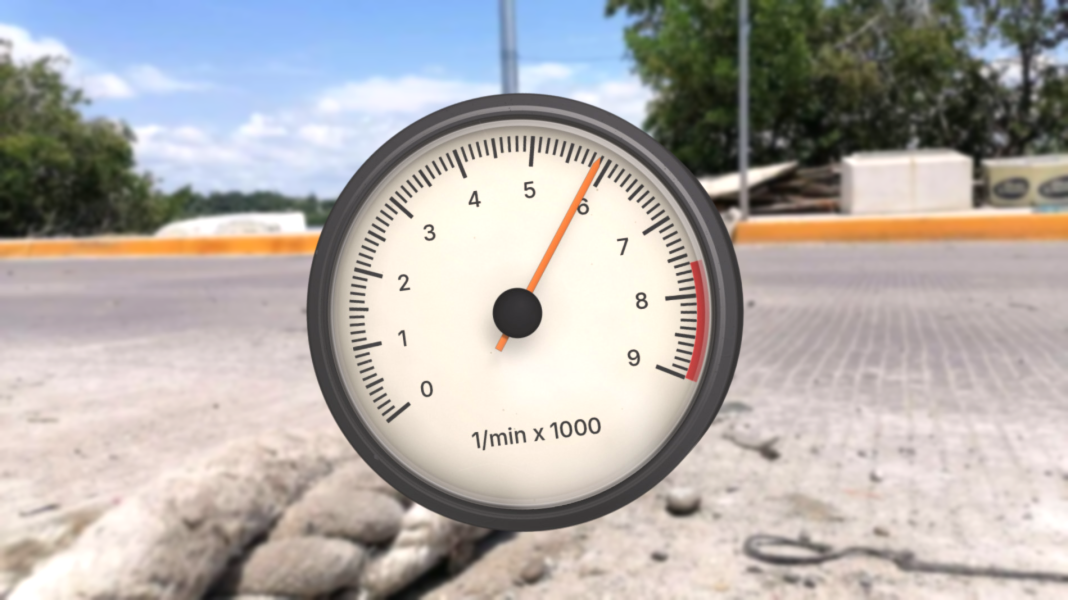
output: 5900 rpm
